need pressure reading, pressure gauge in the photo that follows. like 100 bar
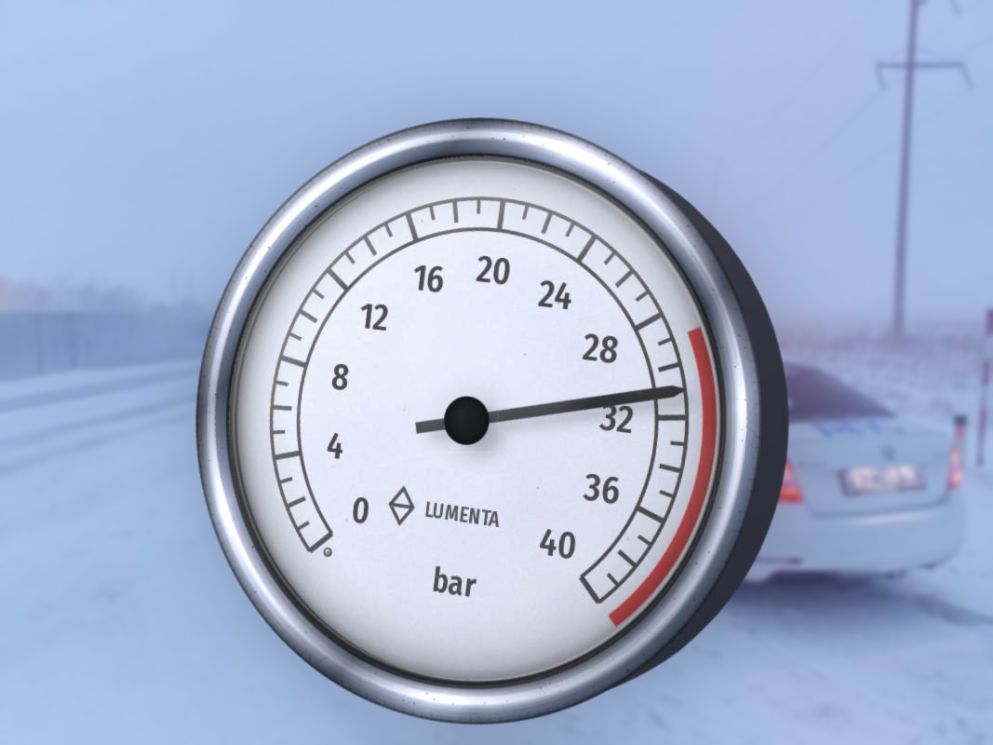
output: 31 bar
